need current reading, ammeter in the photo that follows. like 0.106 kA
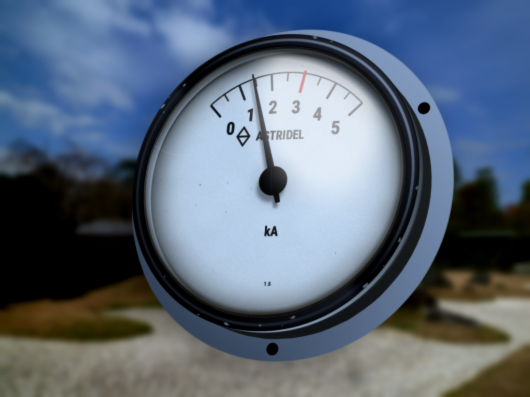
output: 1.5 kA
